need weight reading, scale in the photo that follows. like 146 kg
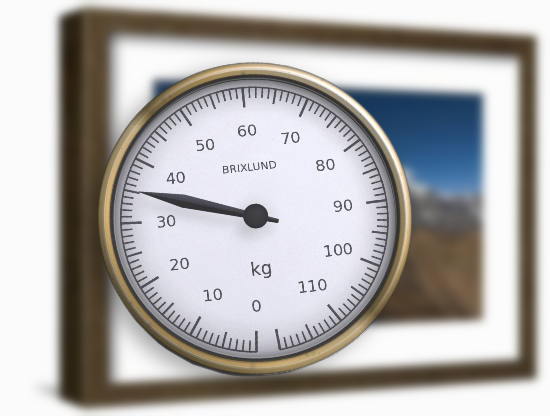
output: 35 kg
